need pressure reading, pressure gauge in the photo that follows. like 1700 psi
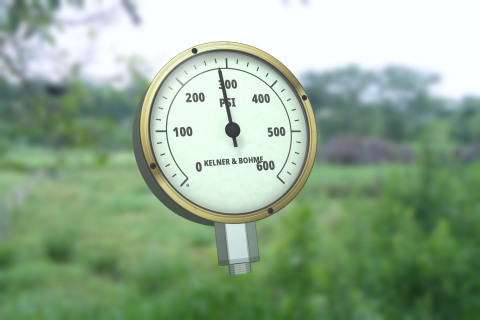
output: 280 psi
